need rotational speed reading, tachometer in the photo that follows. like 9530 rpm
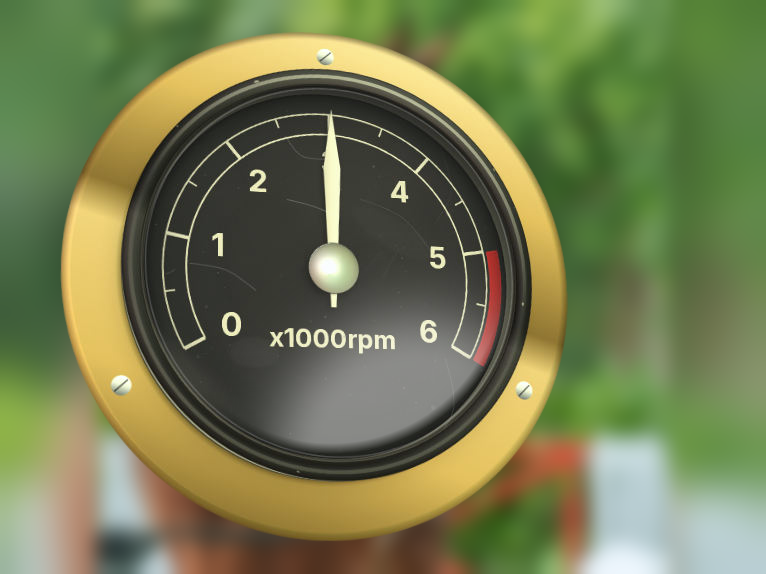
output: 3000 rpm
